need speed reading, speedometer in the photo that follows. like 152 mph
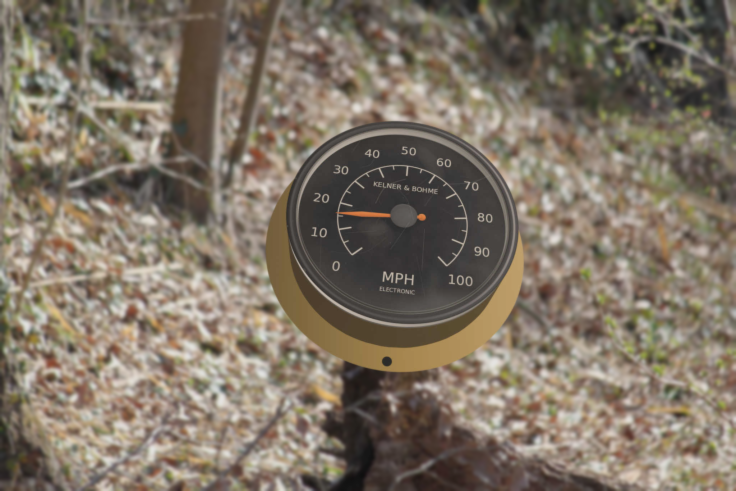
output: 15 mph
